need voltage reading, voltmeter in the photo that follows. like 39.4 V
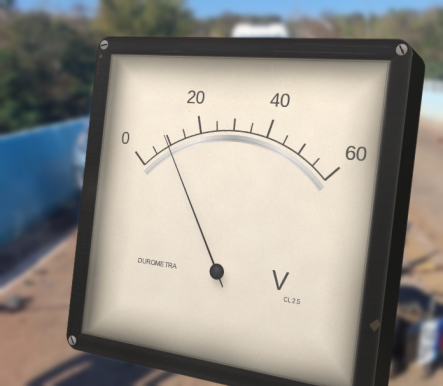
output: 10 V
